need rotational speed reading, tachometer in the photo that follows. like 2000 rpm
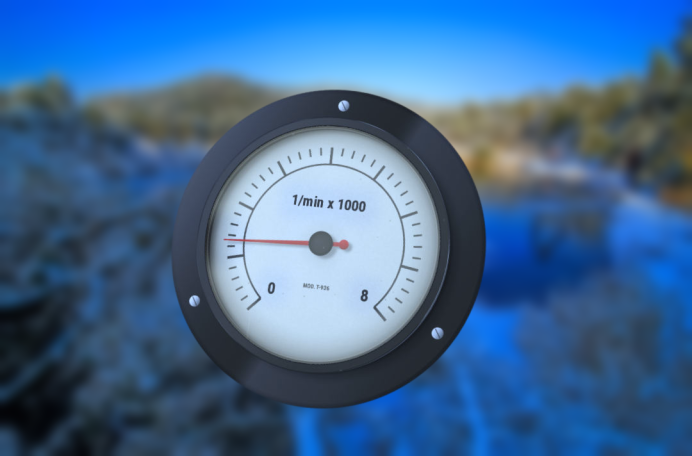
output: 1300 rpm
